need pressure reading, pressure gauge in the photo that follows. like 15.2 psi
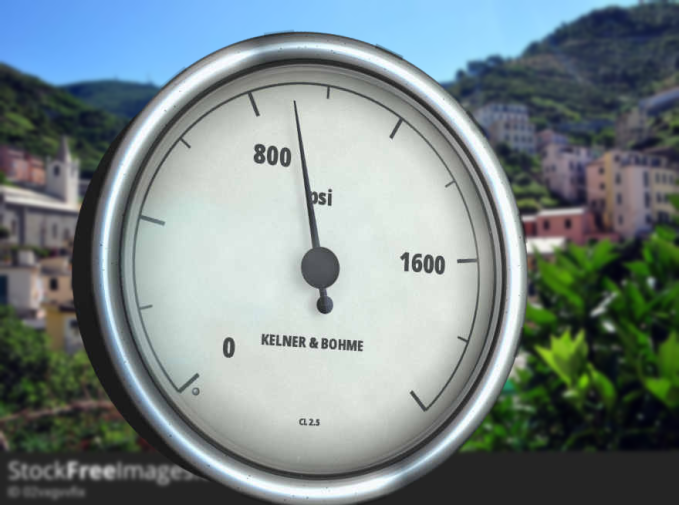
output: 900 psi
